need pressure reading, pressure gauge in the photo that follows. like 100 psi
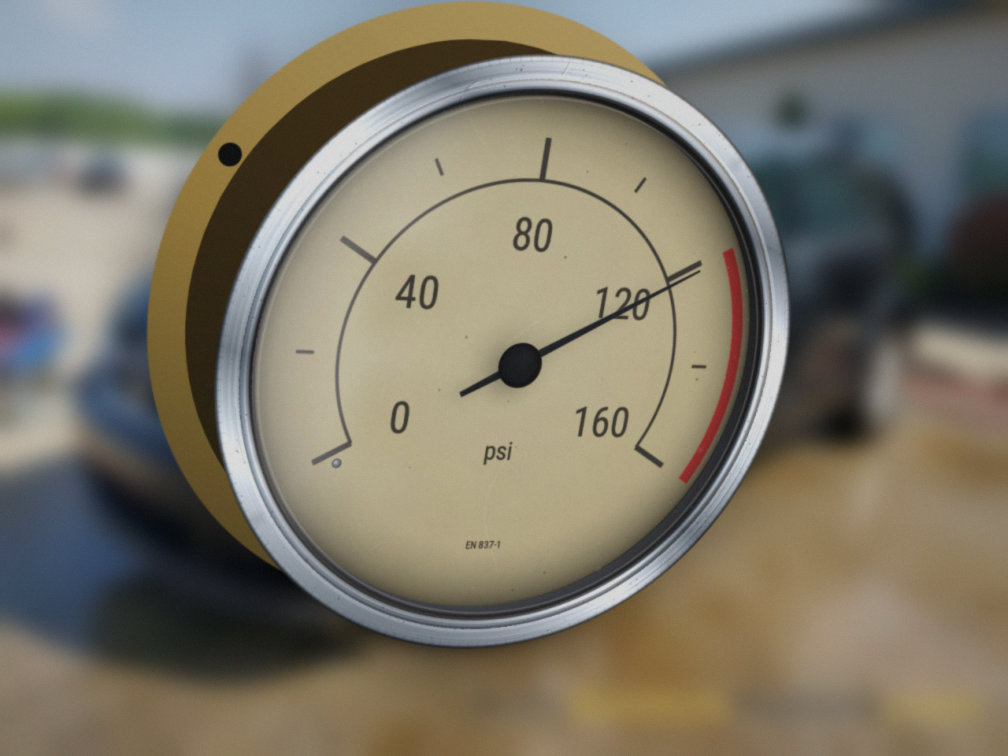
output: 120 psi
